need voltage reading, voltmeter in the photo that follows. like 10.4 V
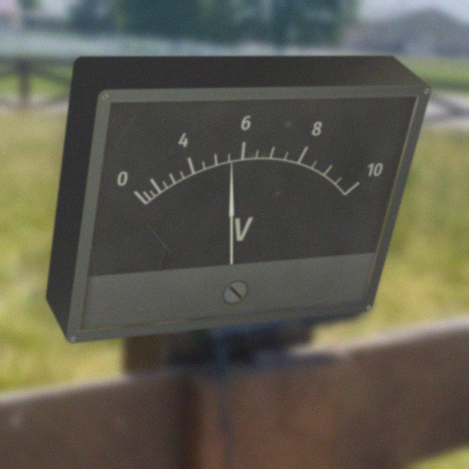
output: 5.5 V
